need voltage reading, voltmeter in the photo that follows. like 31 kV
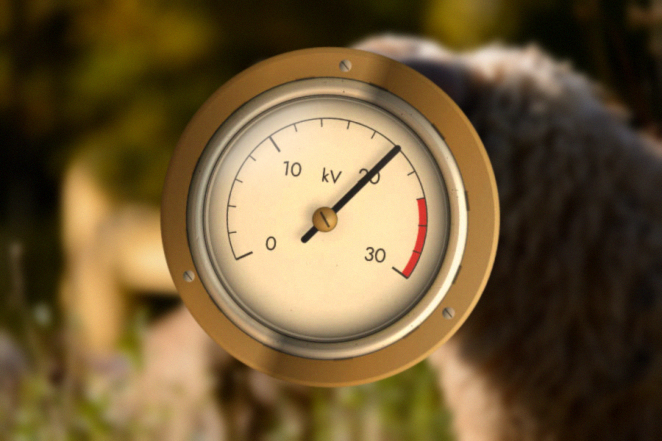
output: 20 kV
